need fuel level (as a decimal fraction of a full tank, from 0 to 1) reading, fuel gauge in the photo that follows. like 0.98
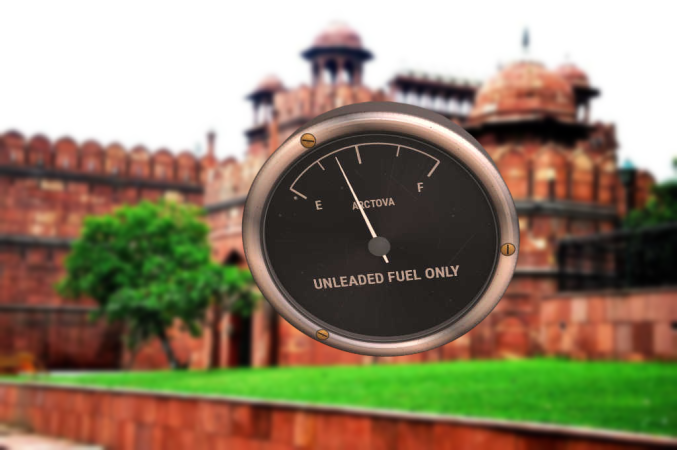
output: 0.375
